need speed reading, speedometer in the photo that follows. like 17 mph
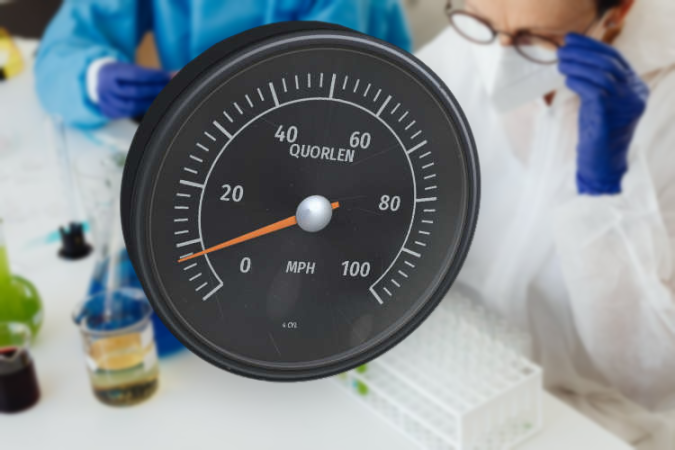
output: 8 mph
